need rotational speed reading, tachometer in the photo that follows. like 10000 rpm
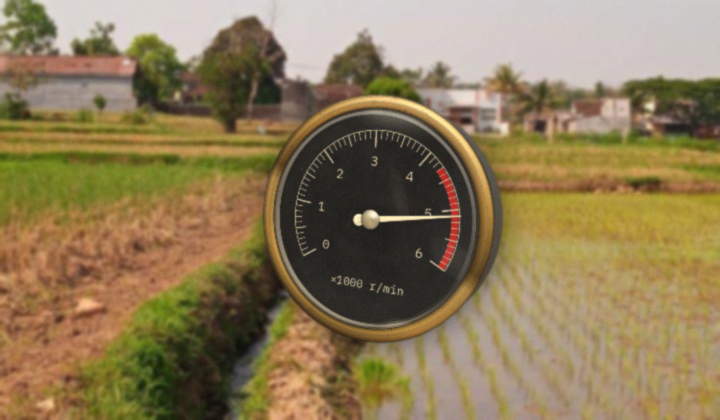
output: 5100 rpm
